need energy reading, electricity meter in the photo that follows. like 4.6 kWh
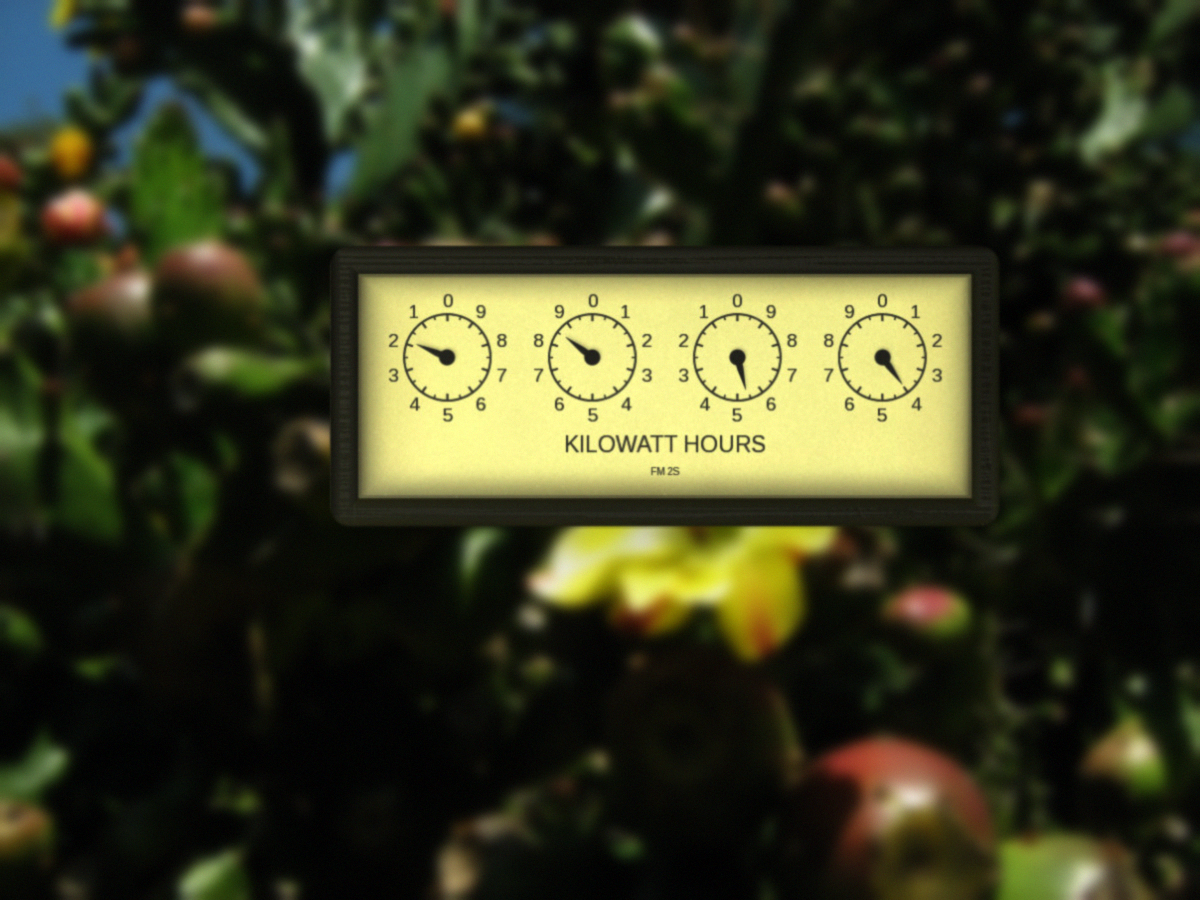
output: 1854 kWh
